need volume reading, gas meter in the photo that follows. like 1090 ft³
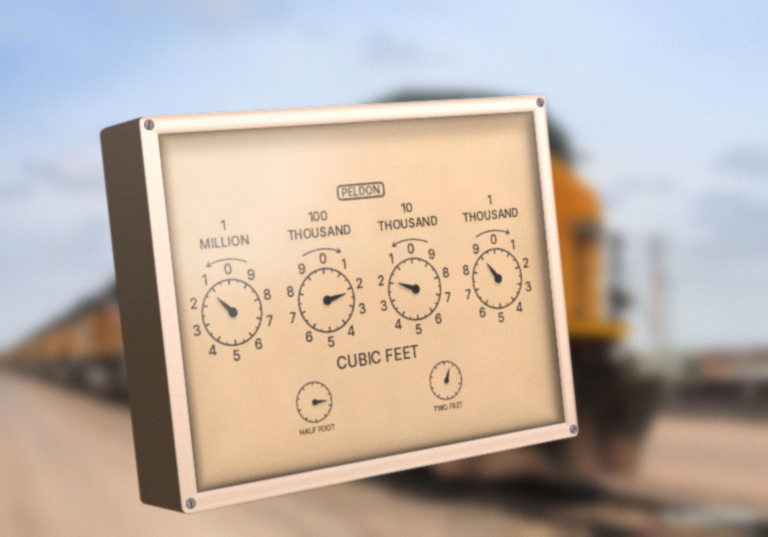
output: 121900 ft³
